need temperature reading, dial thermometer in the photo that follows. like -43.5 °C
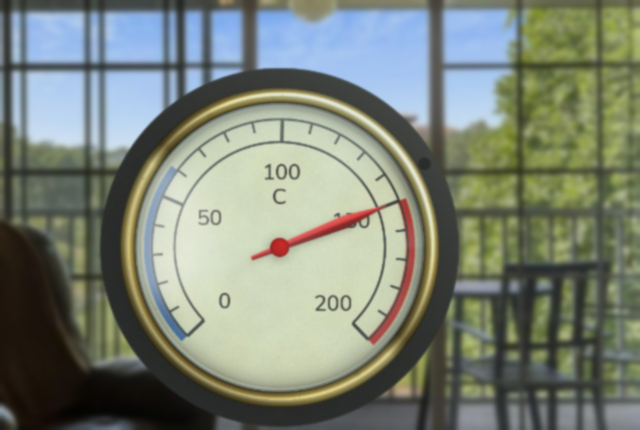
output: 150 °C
